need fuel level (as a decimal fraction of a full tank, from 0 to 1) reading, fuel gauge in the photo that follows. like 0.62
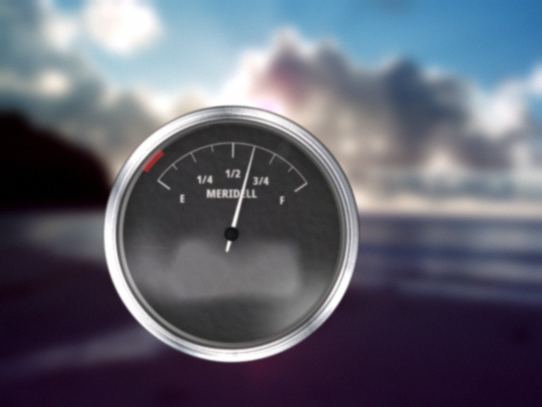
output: 0.625
